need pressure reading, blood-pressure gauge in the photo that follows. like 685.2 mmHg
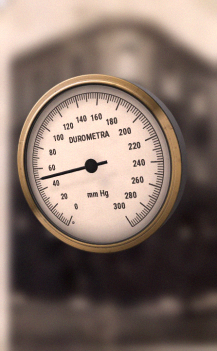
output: 50 mmHg
